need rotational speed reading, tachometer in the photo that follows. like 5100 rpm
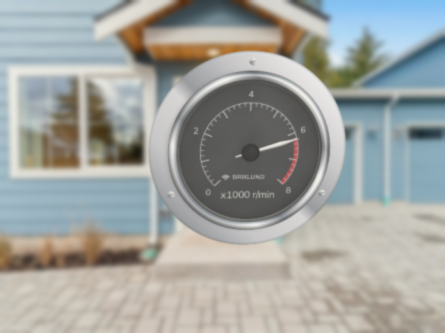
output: 6200 rpm
